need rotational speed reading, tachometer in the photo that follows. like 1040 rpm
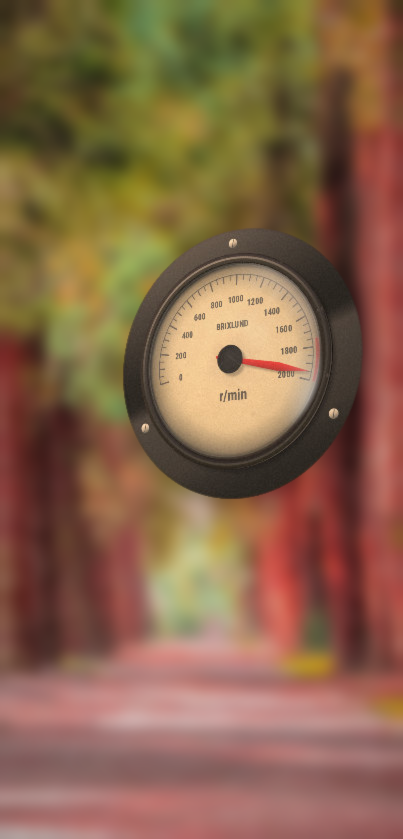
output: 1950 rpm
